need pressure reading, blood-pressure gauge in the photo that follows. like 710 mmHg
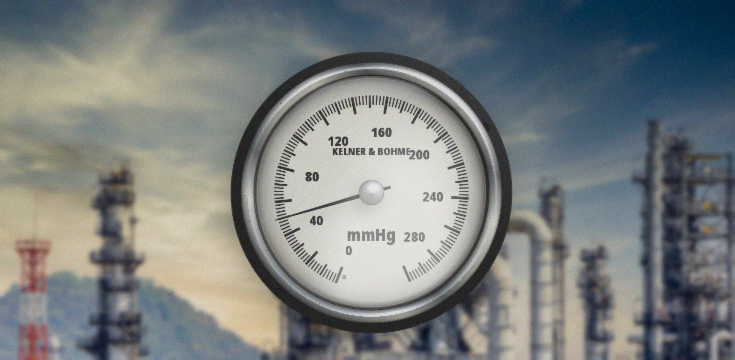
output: 50 mmHg
